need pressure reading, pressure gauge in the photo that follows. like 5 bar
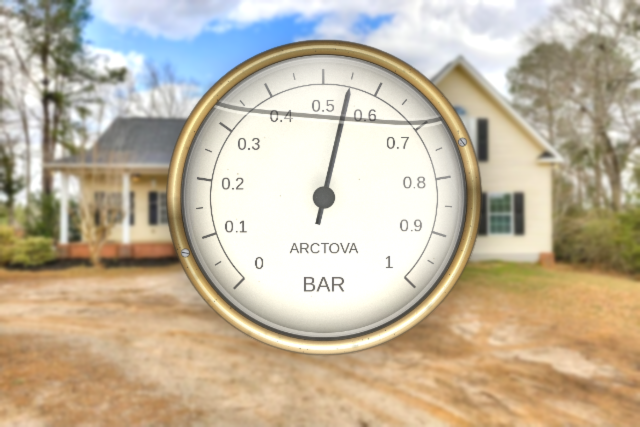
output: 0.55 bar
